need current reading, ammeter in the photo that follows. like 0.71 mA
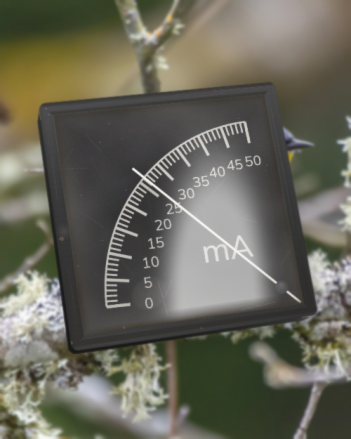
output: 26 mA
